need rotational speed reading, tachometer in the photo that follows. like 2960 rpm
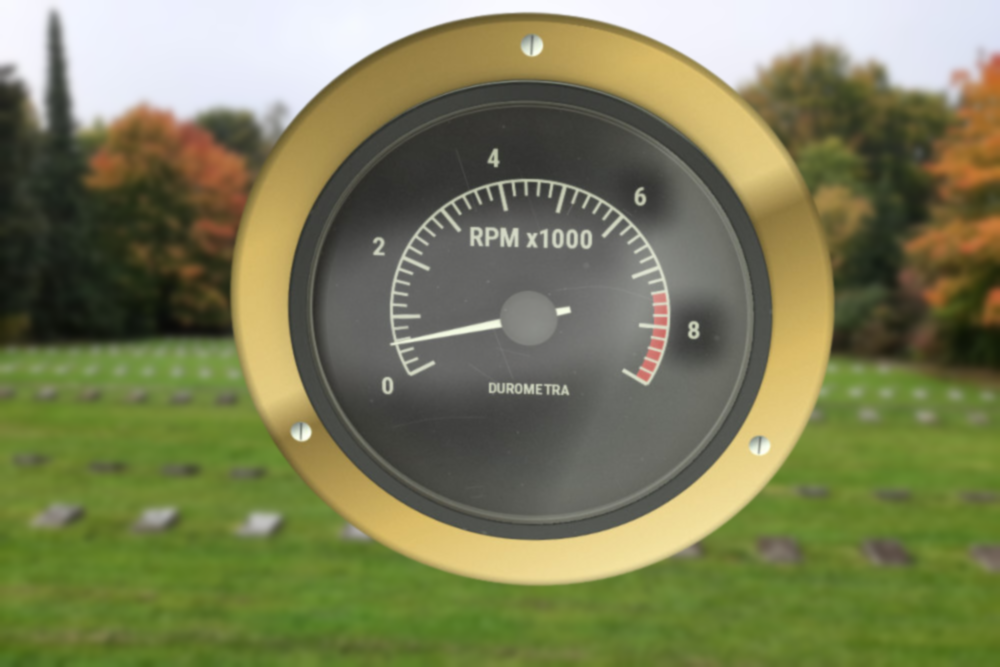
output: 600 rpm
